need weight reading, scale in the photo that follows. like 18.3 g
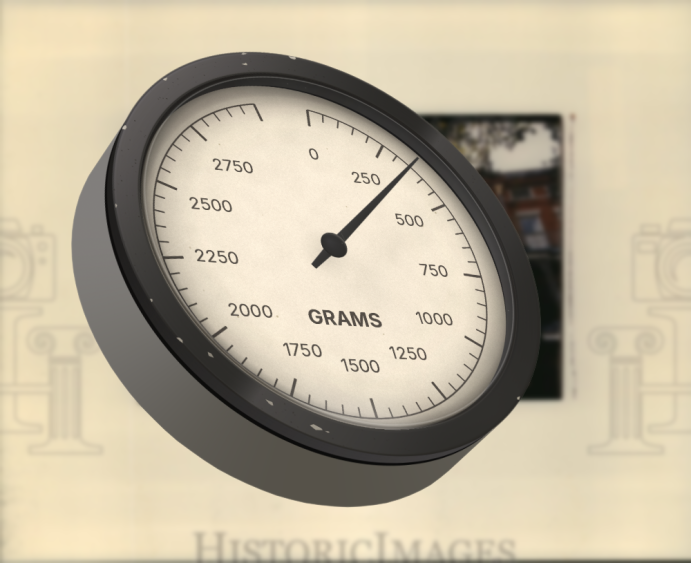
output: 350 g
